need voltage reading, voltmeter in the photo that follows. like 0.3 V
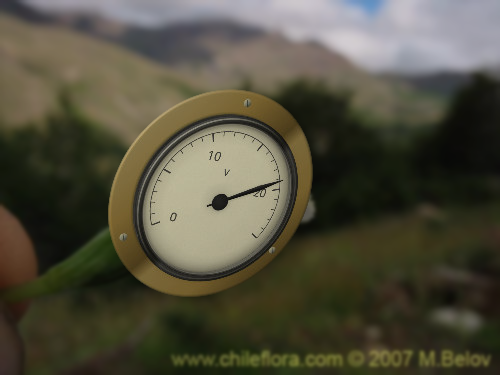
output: 19 V
